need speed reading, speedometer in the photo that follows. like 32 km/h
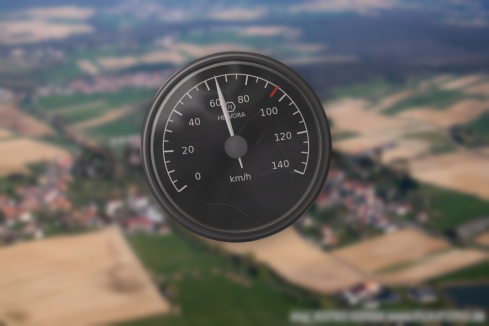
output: 65 km/h
